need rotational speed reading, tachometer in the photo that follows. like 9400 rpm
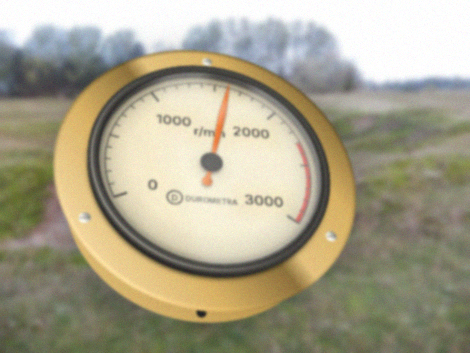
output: 1600 rpm
